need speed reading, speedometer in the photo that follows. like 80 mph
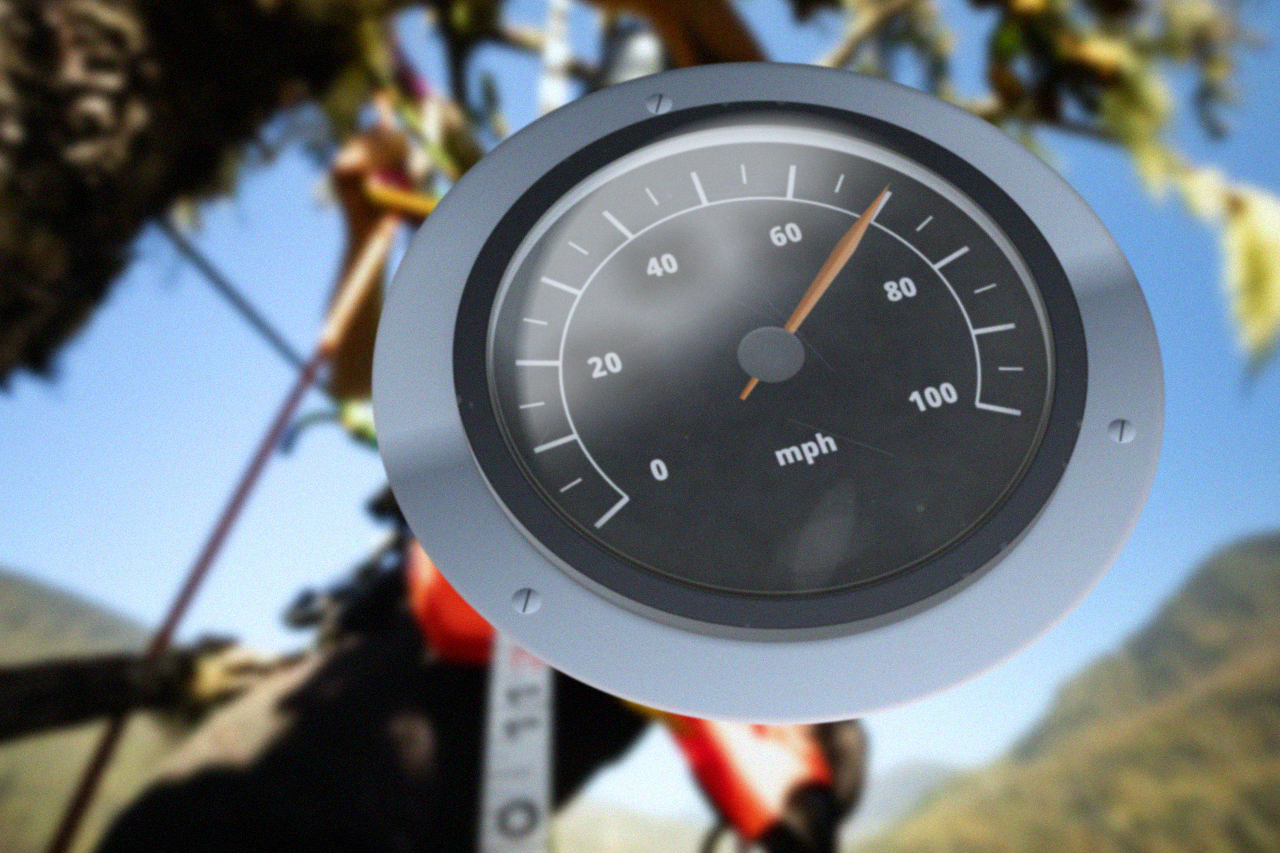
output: 70 mph
